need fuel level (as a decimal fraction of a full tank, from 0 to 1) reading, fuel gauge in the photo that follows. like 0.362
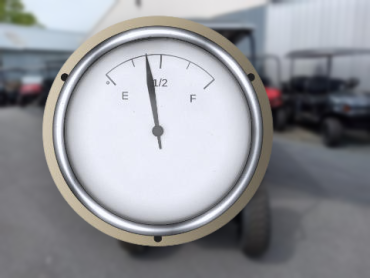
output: 0.375
